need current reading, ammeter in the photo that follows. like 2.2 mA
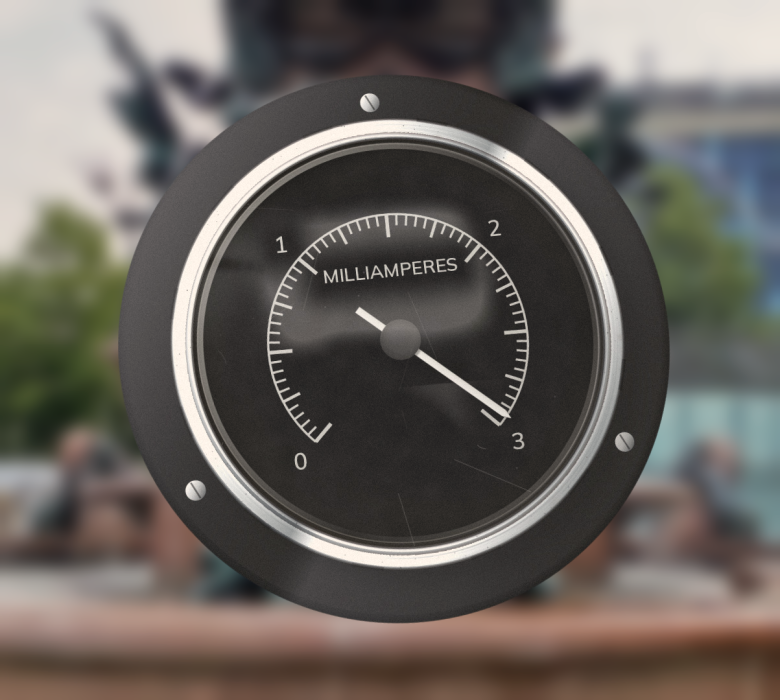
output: 2.95 mA
